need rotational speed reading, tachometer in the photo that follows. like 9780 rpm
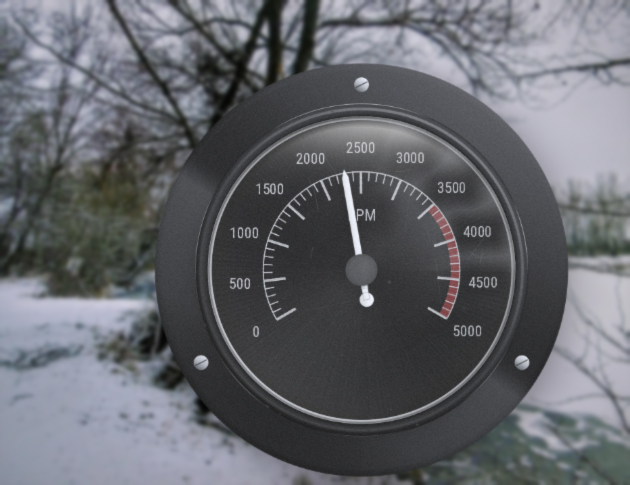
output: 2300 rpm
